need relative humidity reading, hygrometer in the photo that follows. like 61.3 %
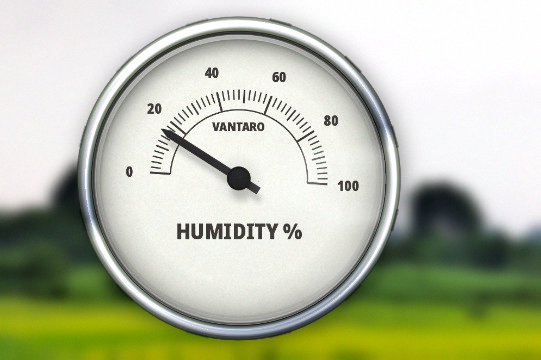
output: 16 %
